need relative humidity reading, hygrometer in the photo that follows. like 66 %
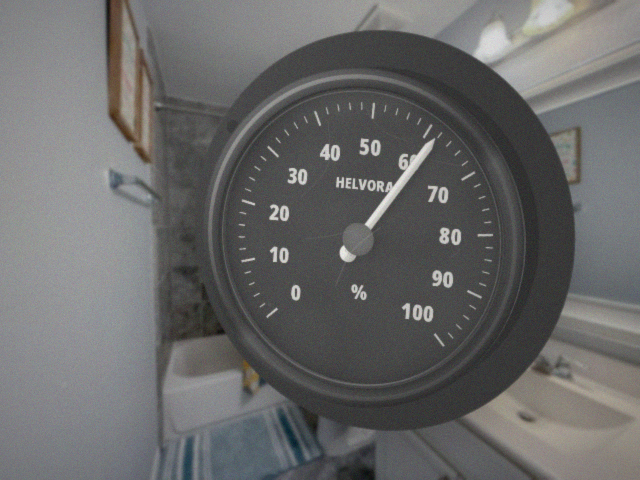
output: 62 %
